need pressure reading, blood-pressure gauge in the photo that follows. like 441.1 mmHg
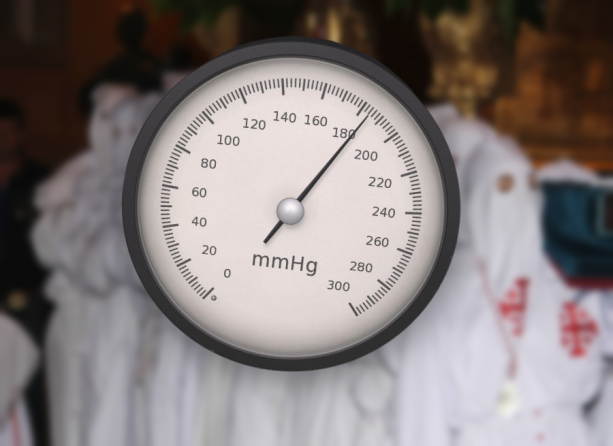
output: 184 mmHg
